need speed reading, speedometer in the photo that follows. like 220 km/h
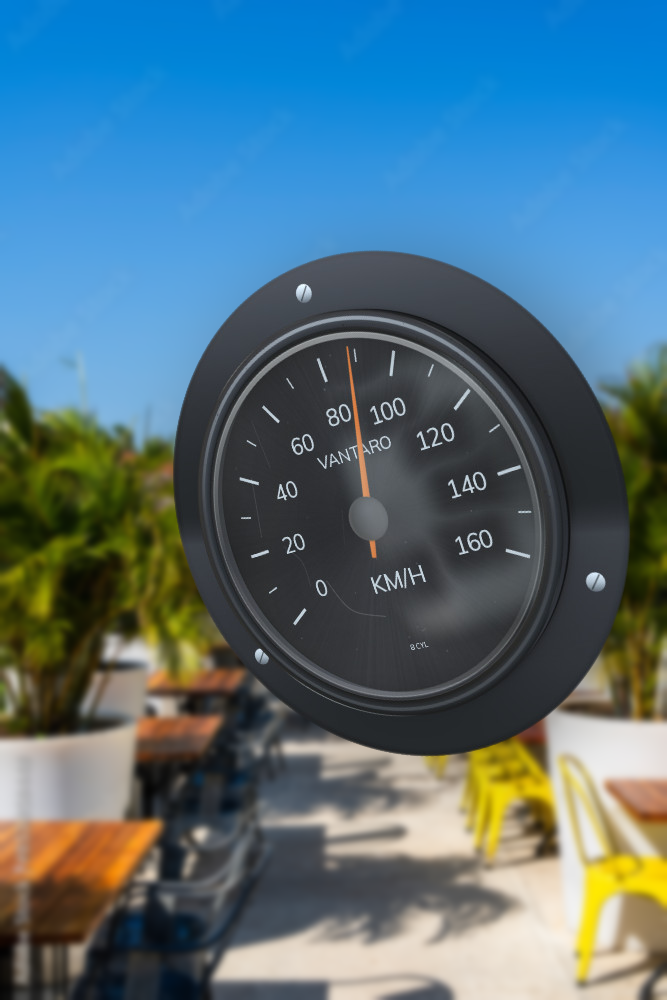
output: 90 km/h
